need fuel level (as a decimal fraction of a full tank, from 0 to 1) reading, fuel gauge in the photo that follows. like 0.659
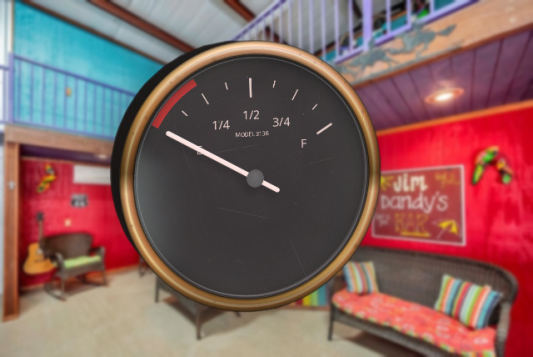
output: 0
